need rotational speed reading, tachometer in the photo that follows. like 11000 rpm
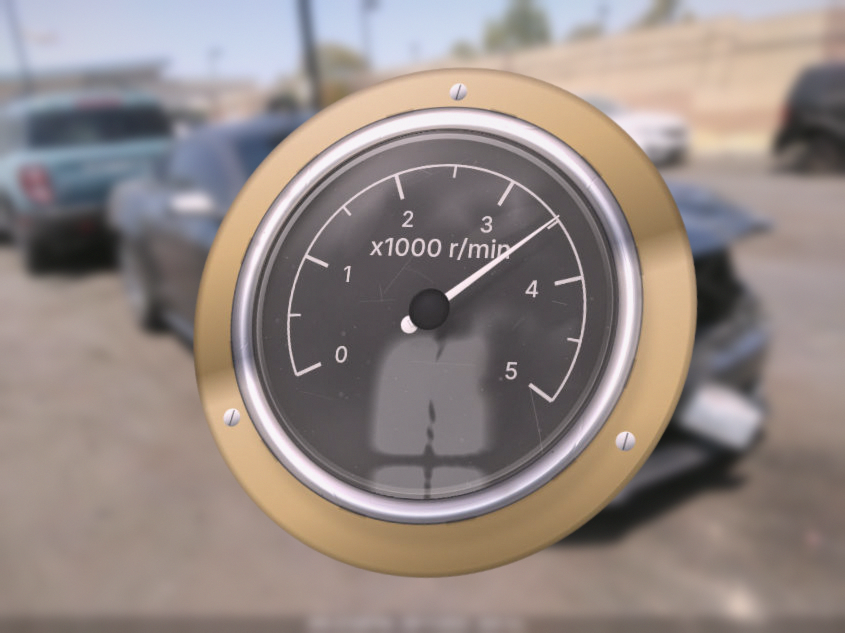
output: 3500 rpm
